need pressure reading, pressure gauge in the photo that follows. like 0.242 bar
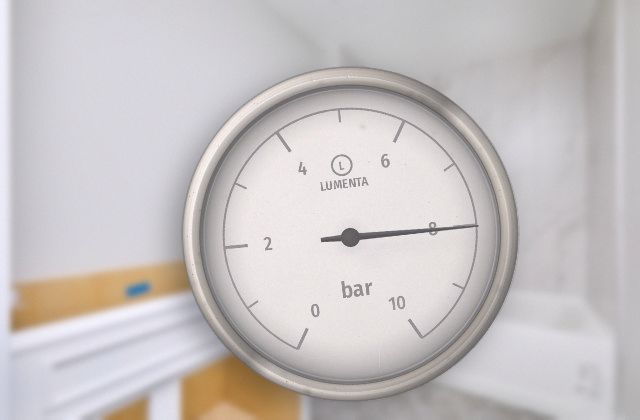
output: 8 bar
